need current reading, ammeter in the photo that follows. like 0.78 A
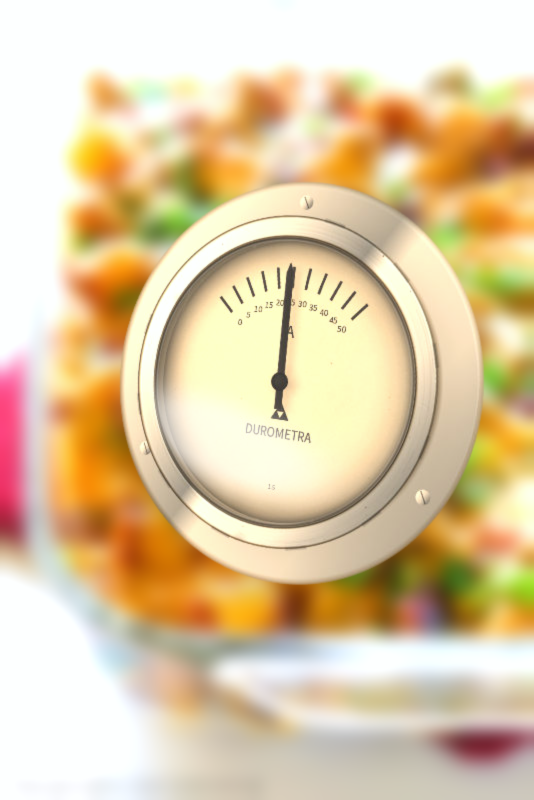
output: 25 A
